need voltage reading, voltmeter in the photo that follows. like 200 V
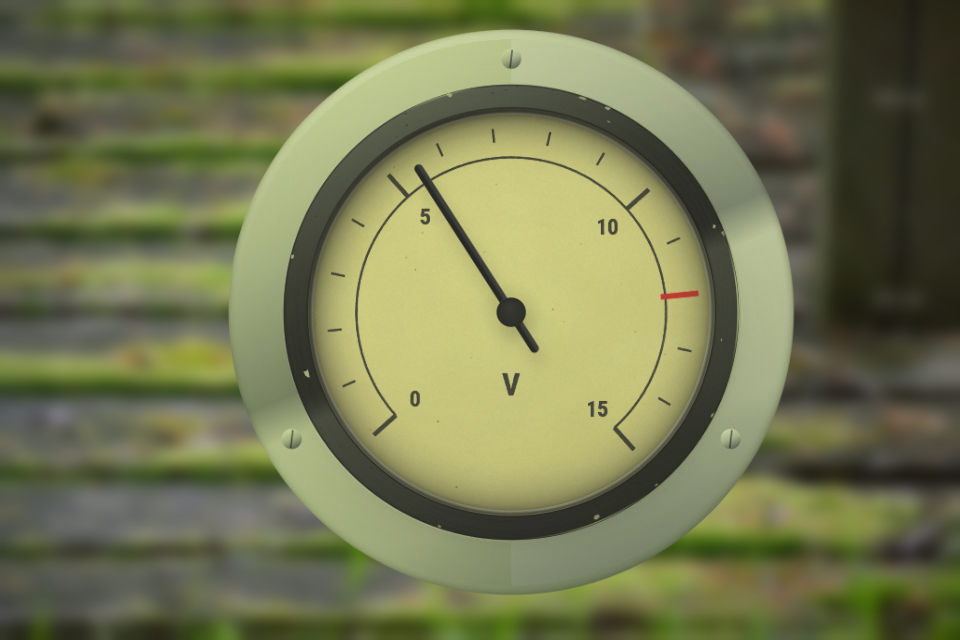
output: 5.5 V
